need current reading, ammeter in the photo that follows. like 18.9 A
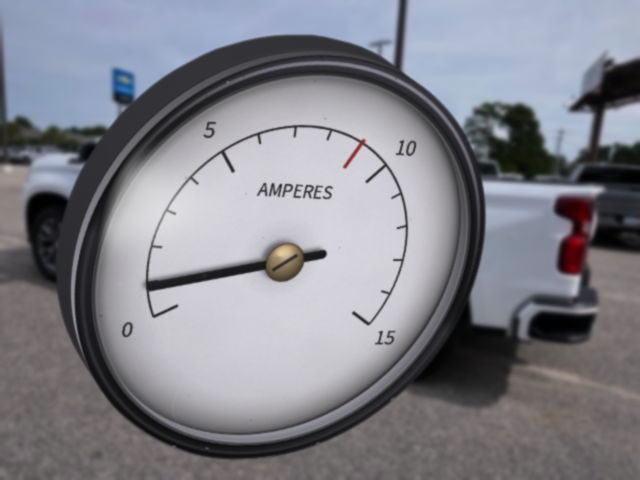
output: 1 A
